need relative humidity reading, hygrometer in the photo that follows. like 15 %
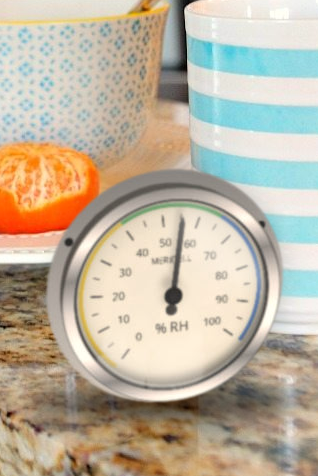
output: 55 %
